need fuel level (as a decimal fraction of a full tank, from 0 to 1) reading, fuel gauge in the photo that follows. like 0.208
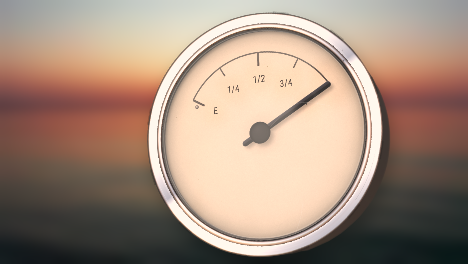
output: 1
